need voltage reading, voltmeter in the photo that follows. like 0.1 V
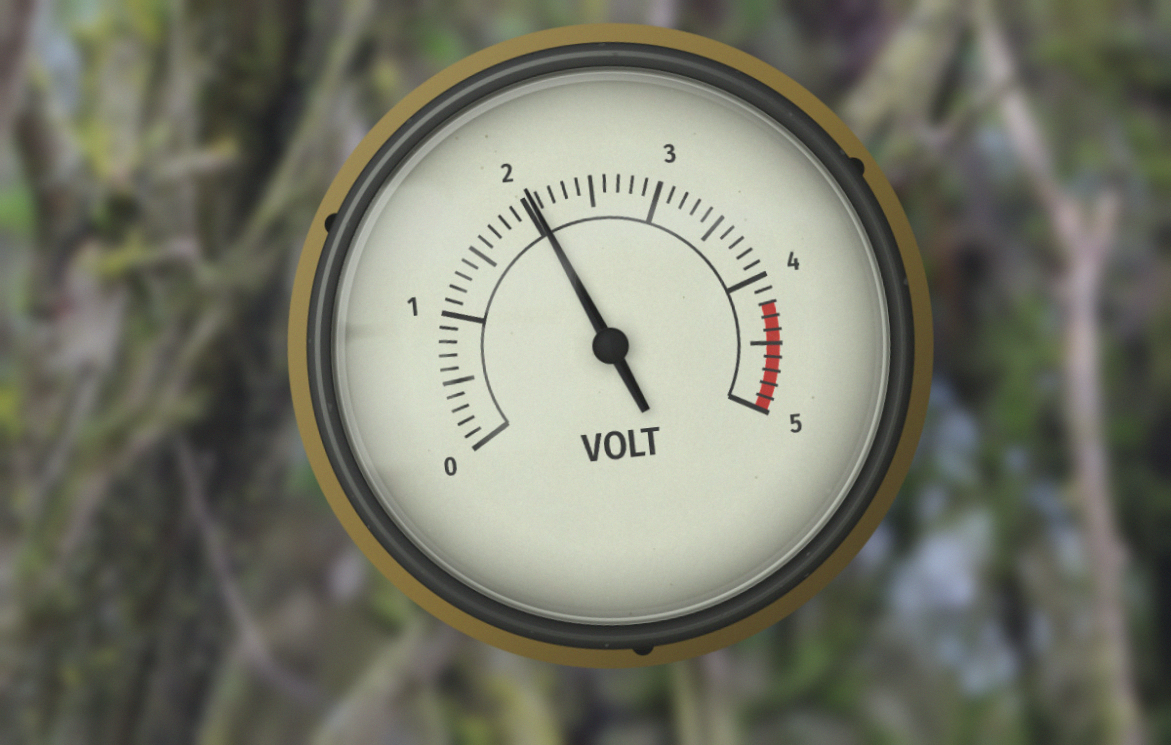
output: 2.05 V
